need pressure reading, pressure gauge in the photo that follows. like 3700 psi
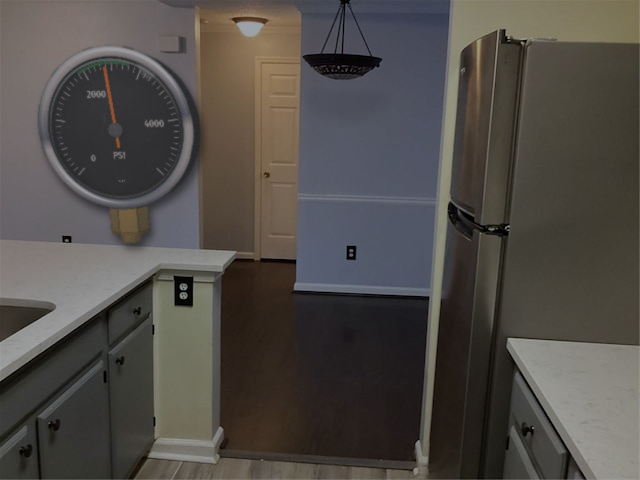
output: 2400 psi
